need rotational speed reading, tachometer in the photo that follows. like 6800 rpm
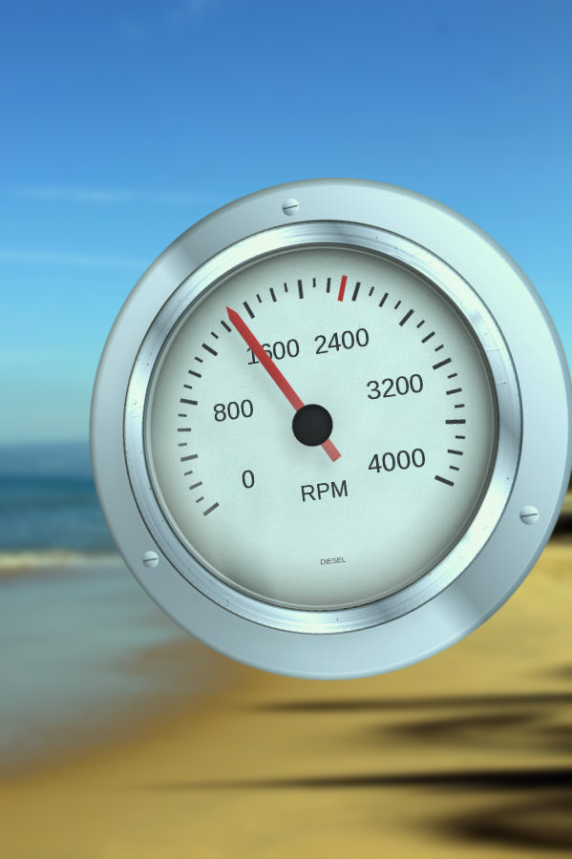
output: 1500 rpm
